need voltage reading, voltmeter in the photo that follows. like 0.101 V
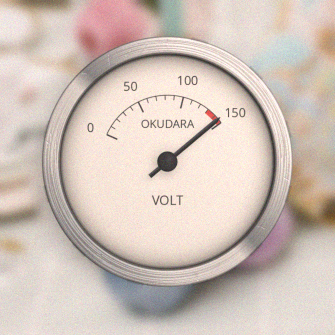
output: 145 V
